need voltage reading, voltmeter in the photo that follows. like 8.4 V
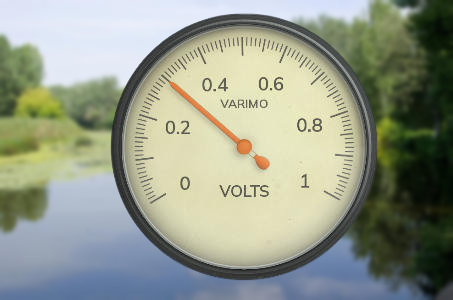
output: 0.3 V
